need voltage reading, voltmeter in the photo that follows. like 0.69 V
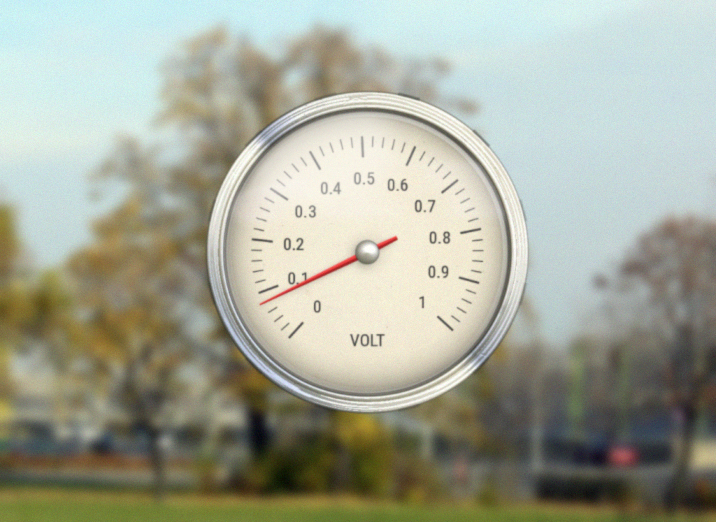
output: 0.08 V
